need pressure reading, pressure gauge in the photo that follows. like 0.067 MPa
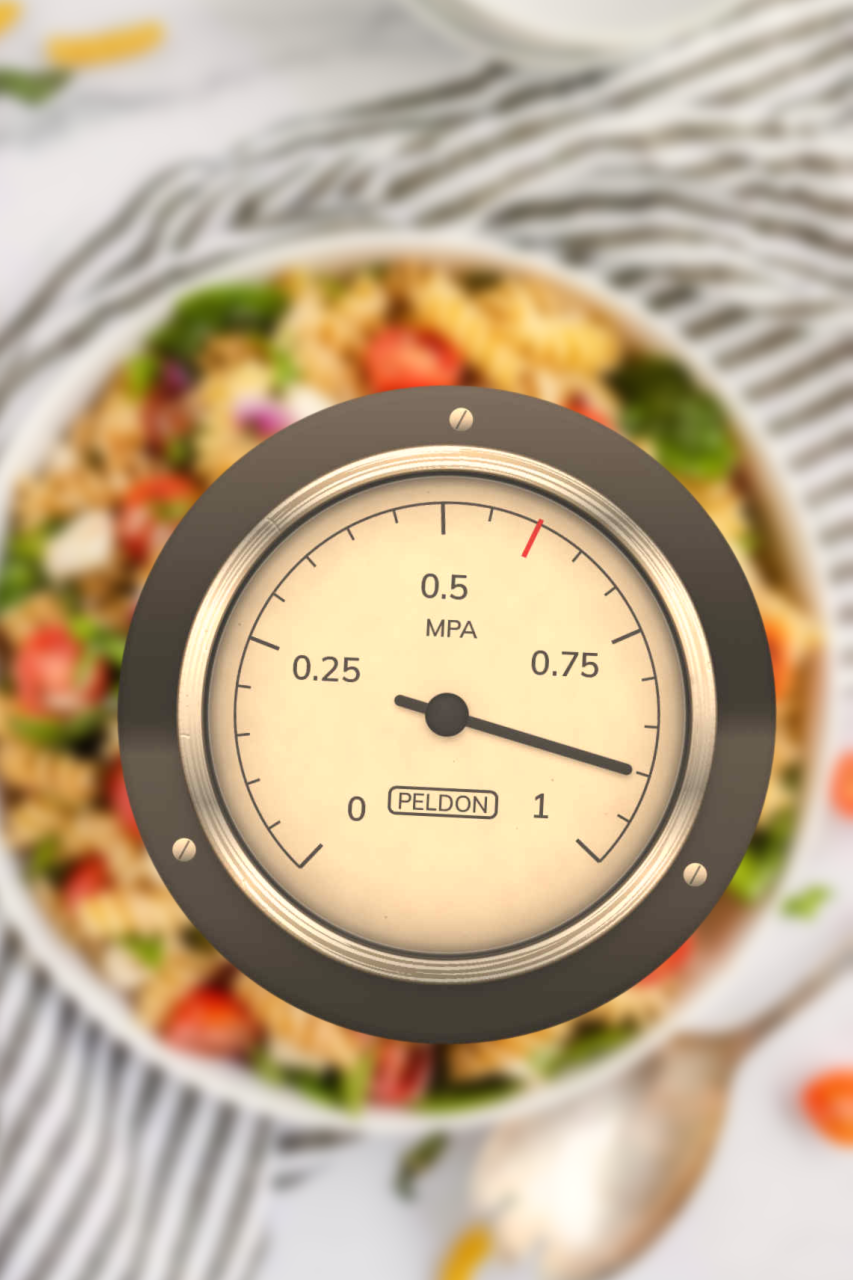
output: 0.9 MPa
